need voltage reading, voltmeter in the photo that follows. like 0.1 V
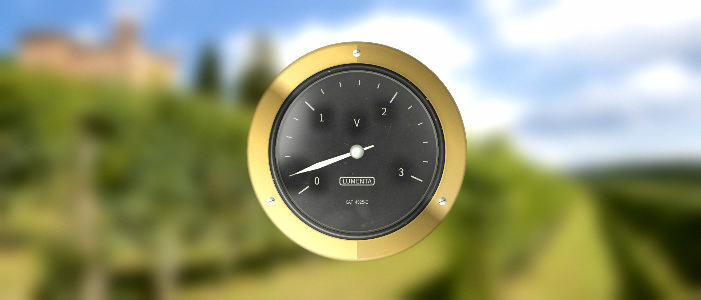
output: 0.2 V
